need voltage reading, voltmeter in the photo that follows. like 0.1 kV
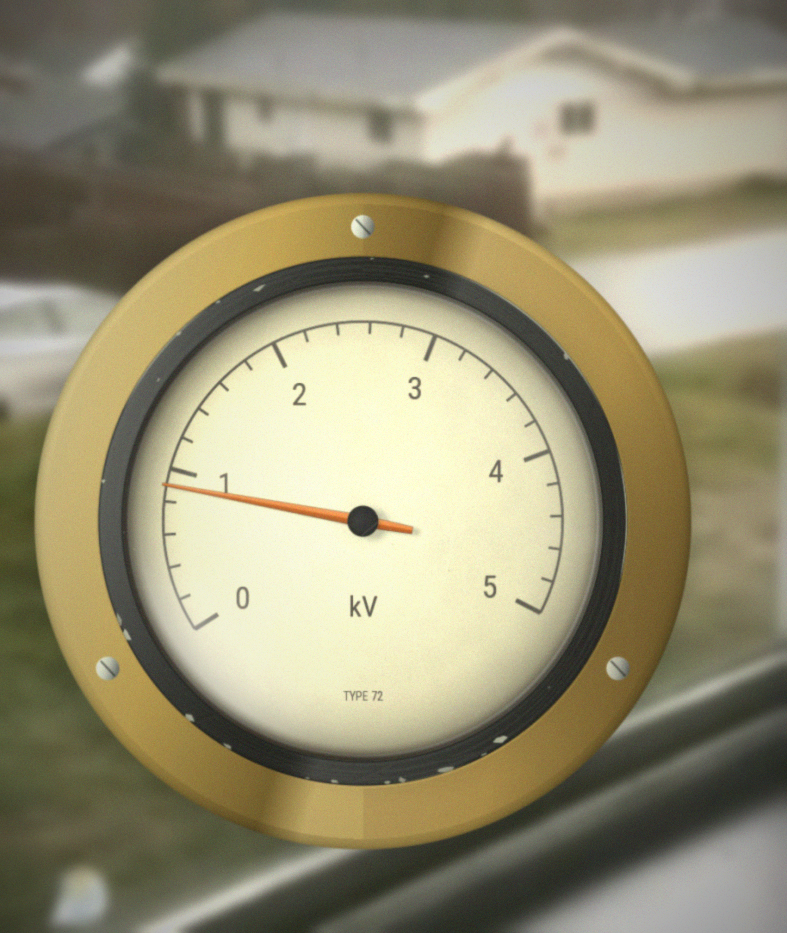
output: 0.9 kV
